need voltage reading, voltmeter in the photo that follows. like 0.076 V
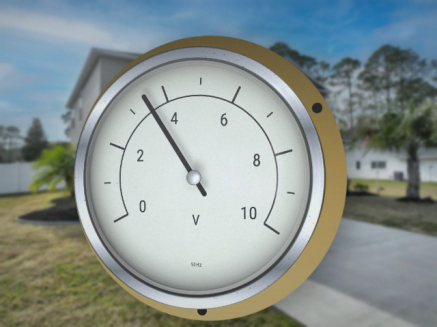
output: 3.5 V
